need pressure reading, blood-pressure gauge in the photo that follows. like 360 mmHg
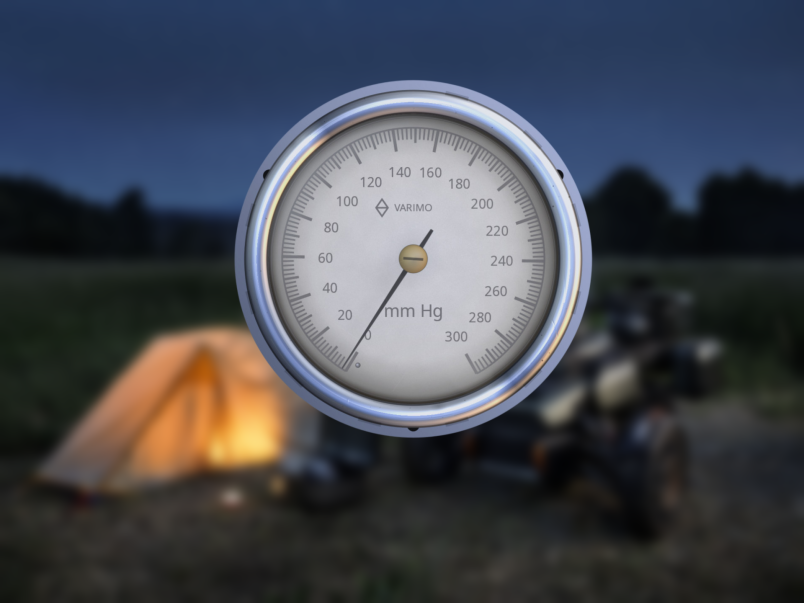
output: 2 mmHg
